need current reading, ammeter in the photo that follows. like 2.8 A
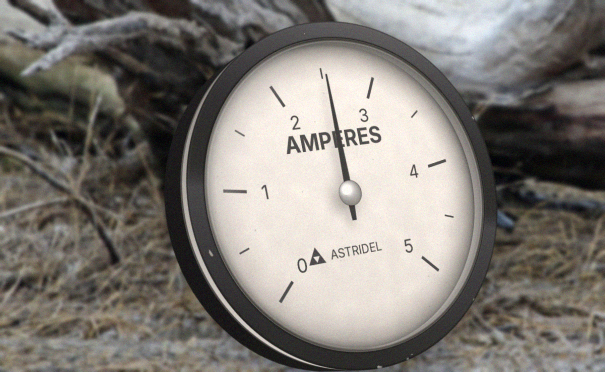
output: 2.5 A
